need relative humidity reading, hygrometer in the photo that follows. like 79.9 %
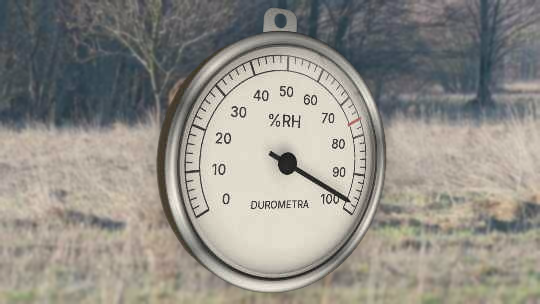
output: 98 %
